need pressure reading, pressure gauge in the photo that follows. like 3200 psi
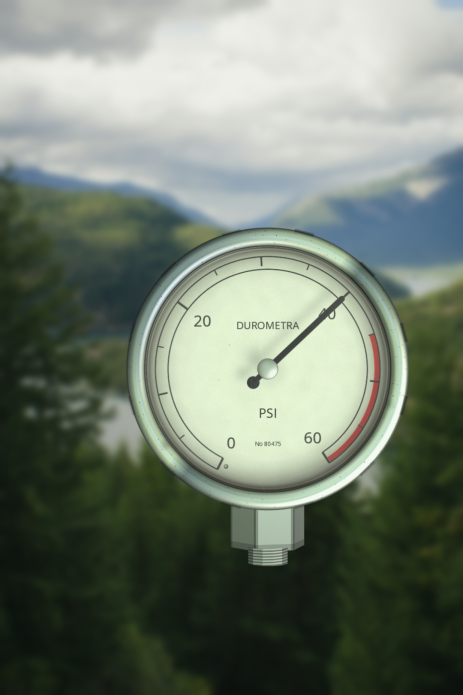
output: 40 psi
